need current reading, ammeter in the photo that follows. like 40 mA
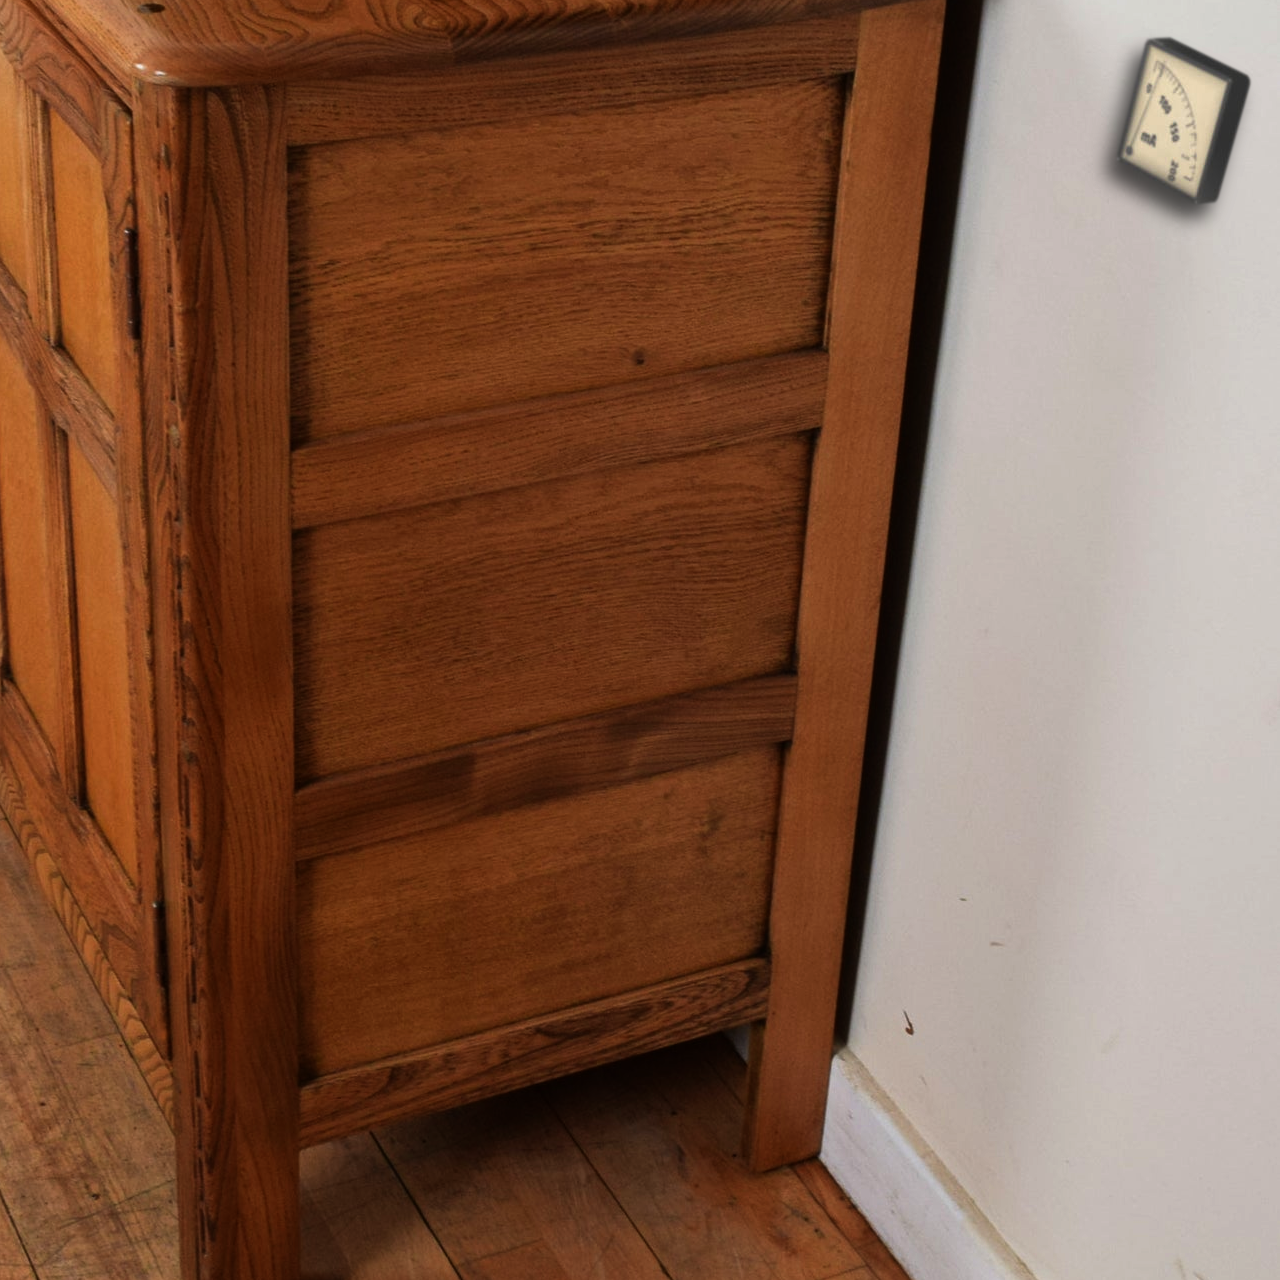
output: 50 mA
